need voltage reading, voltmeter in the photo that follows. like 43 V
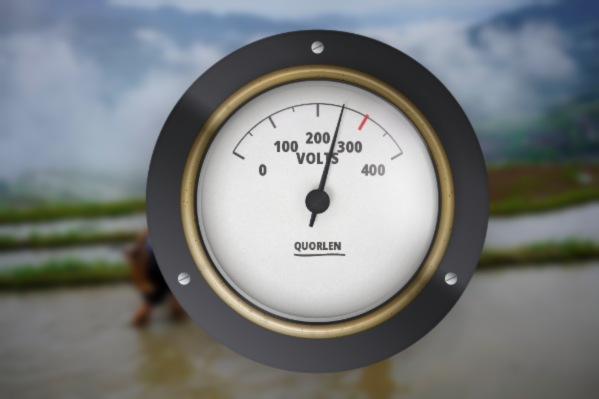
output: 250 V
